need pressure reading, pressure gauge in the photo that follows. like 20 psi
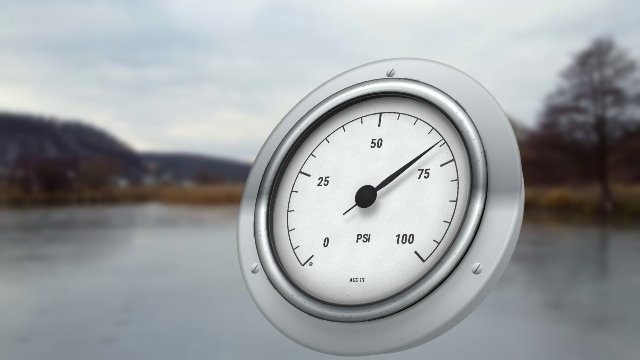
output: 70 psi
